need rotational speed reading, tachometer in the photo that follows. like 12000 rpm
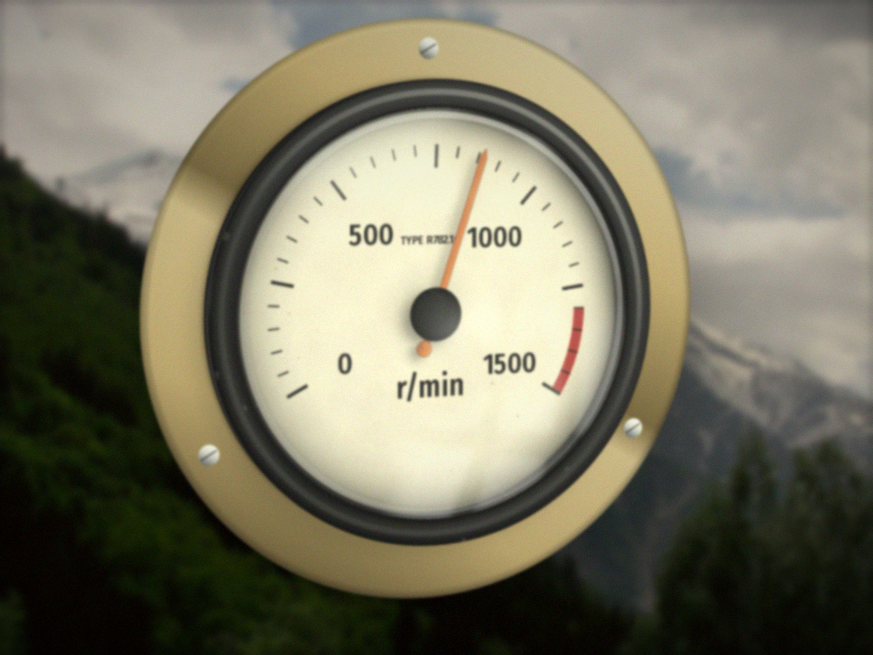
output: 850 rpm
